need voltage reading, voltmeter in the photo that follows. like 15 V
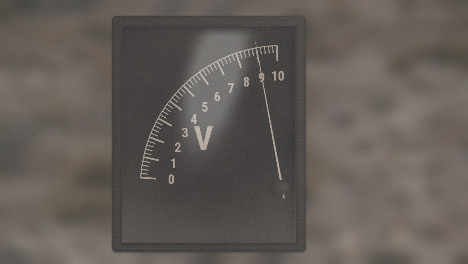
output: 9 V
